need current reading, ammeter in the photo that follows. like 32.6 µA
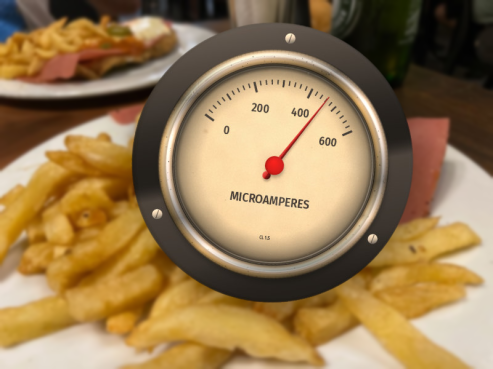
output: 460 µA
